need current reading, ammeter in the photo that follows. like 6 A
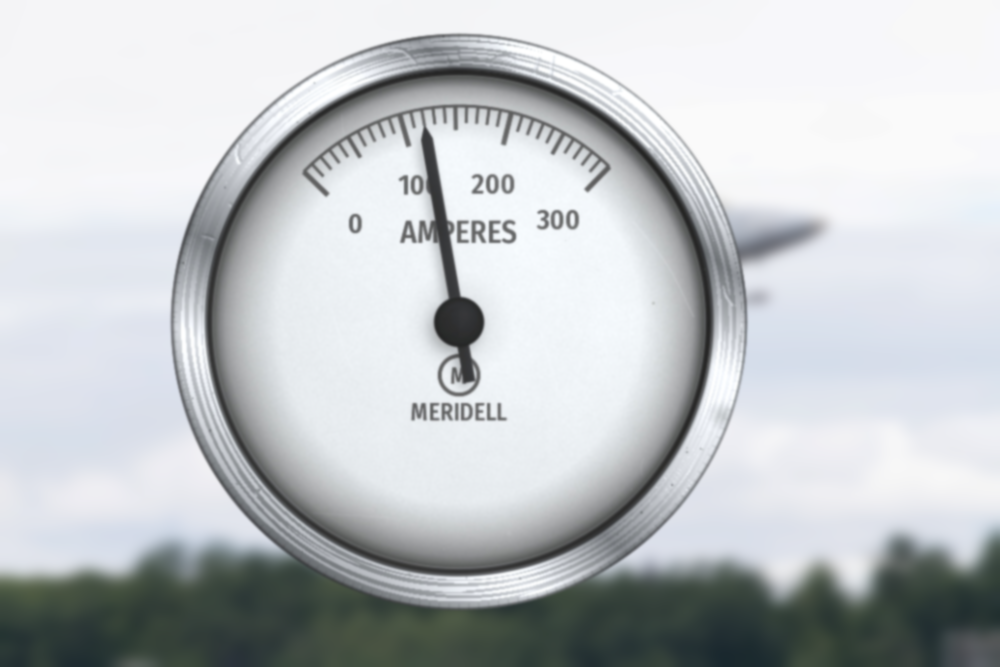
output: 120 A
